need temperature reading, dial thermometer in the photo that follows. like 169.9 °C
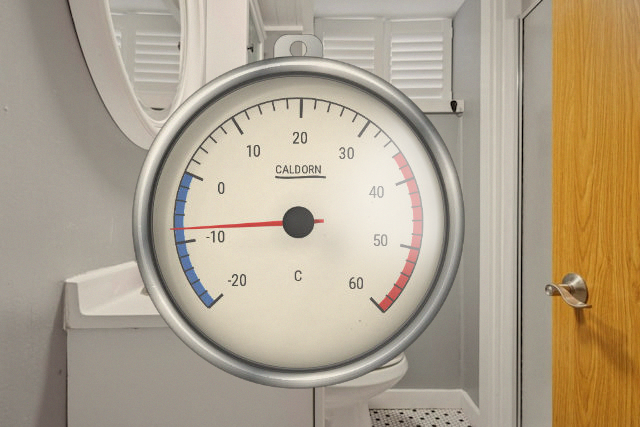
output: -8 °C
